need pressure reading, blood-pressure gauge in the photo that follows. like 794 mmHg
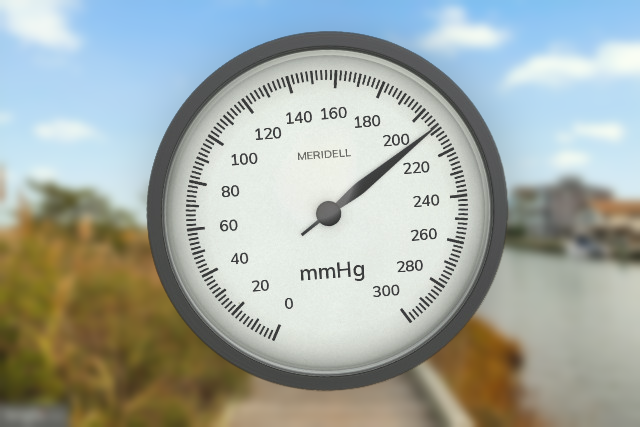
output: 208 mmHg
